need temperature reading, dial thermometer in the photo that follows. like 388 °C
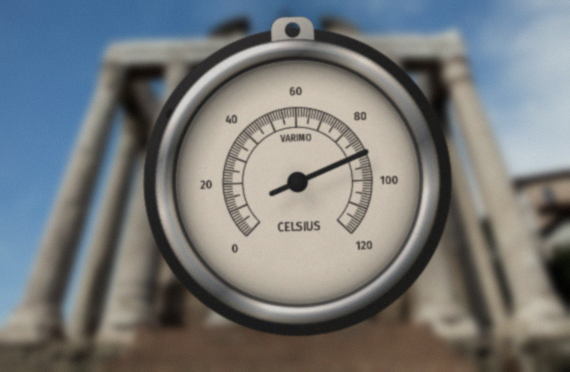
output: 90 °C
